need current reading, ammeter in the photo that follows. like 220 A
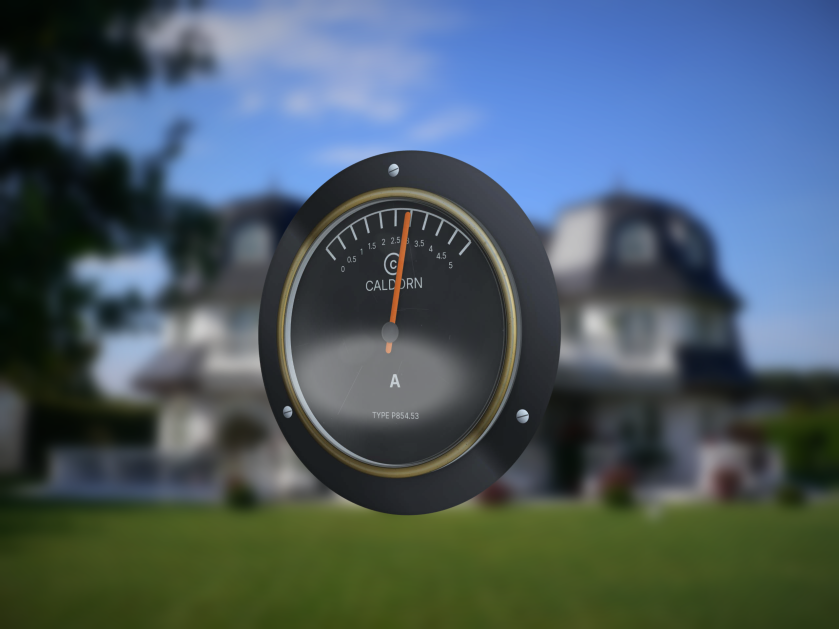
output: 3 A
